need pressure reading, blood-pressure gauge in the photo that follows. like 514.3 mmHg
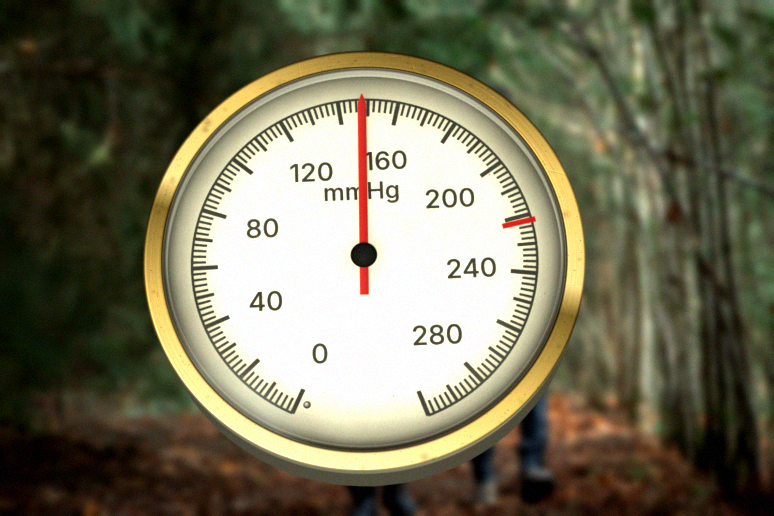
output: 148 mmHg
